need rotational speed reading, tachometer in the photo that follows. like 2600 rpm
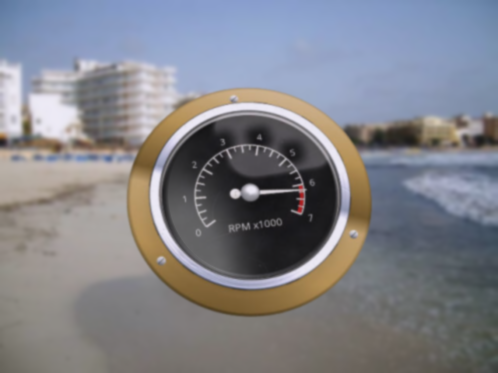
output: 6250 rpm
